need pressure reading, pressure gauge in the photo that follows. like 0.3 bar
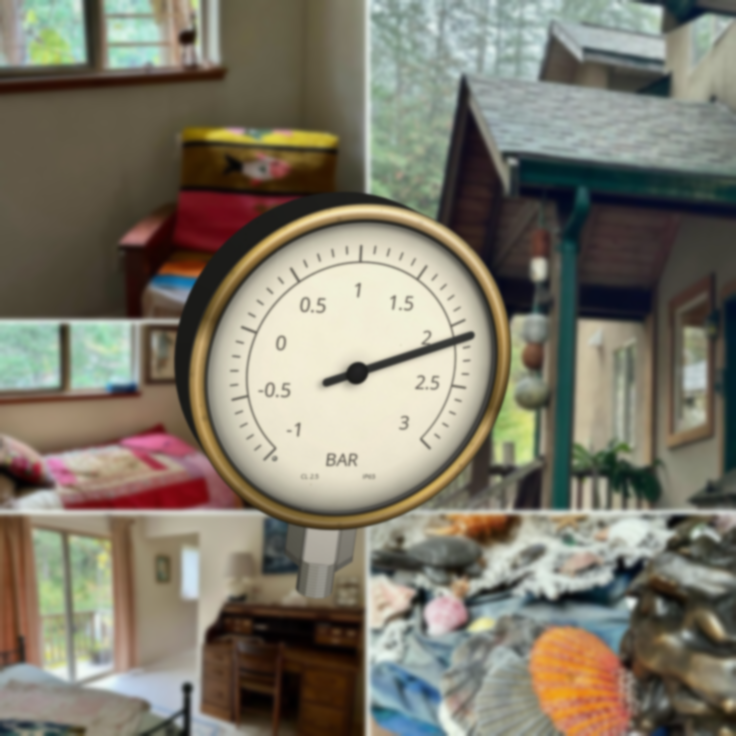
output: 2.1 bar
